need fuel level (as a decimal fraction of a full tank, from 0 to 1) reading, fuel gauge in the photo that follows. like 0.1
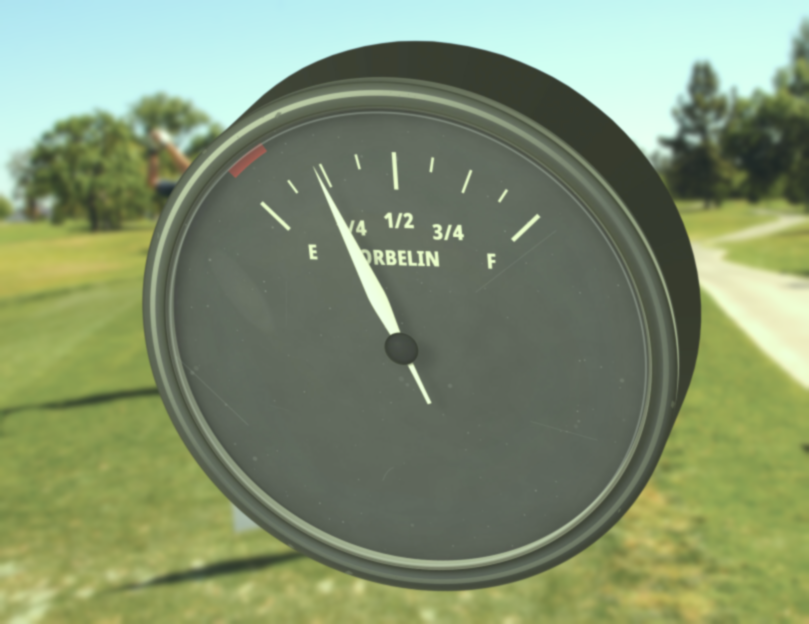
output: 0.25
